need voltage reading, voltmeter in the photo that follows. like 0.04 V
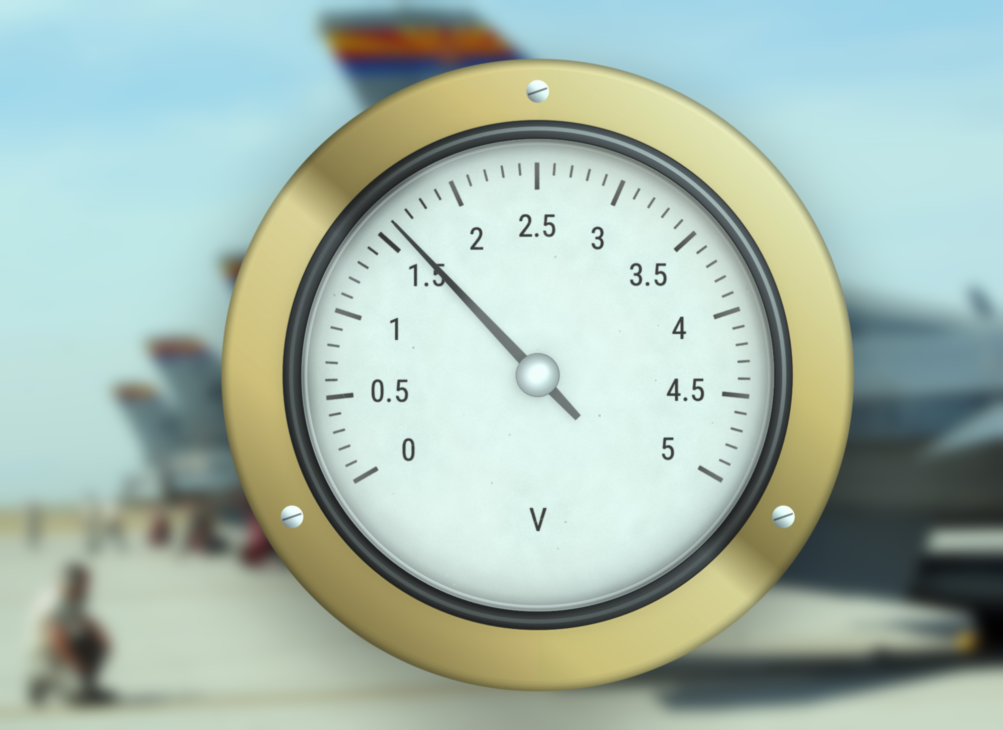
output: 1.6 V
